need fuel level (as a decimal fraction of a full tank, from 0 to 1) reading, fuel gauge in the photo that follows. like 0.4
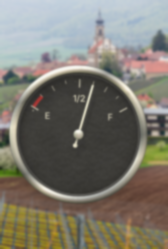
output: 0.625
